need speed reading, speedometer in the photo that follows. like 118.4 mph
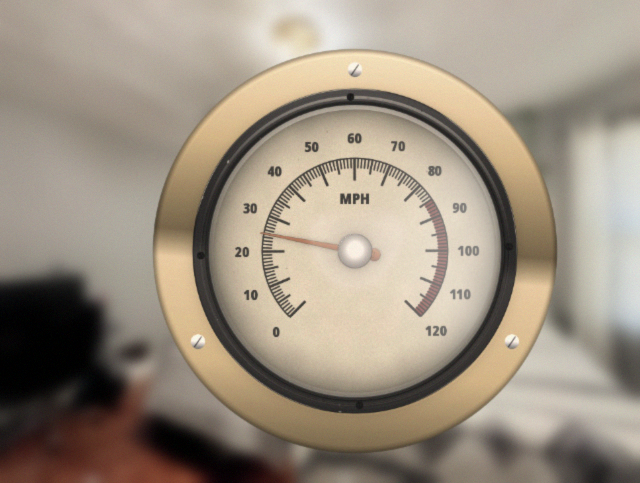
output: 25 mph
